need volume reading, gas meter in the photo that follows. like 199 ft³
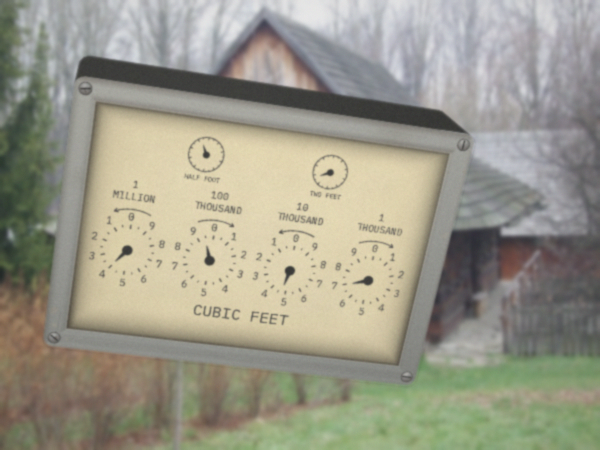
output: 394700 ft³
